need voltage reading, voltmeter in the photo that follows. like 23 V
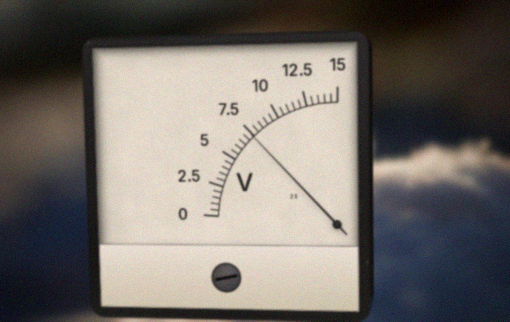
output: 7.5 V
